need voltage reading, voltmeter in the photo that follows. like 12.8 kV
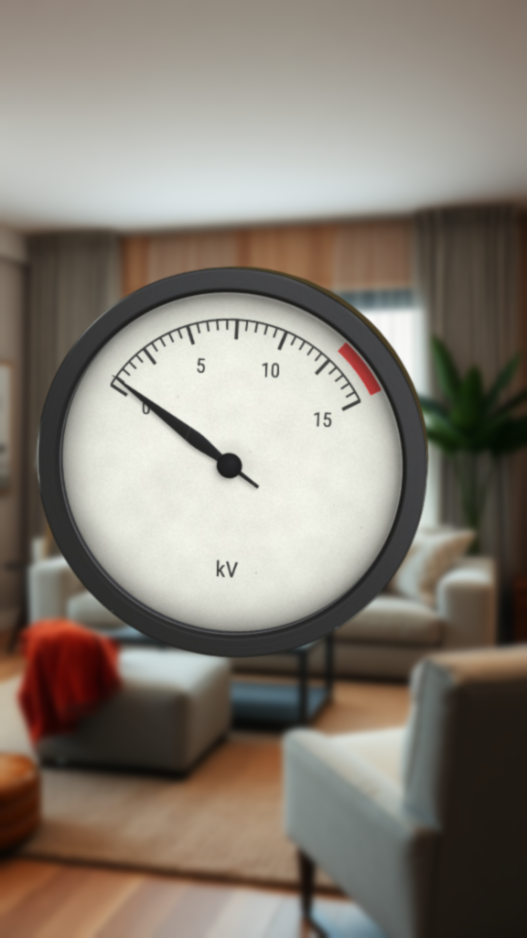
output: 0.5 kV
